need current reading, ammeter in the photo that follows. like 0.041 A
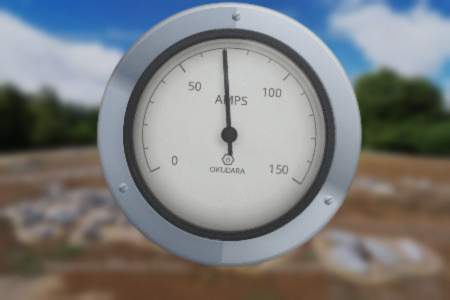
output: 70 A
